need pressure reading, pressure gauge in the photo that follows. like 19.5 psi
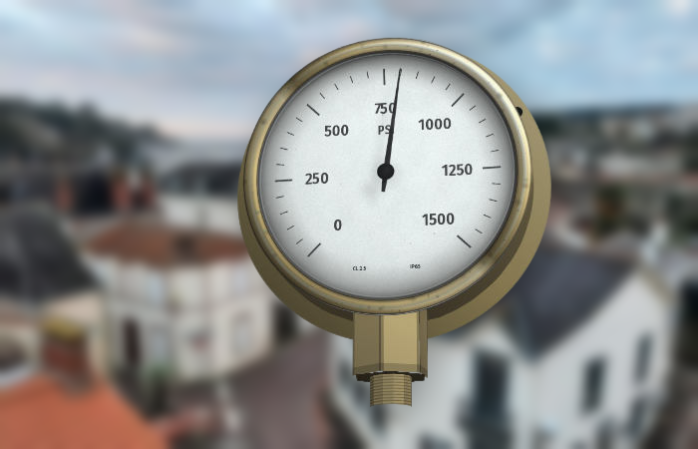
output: 800 psi
